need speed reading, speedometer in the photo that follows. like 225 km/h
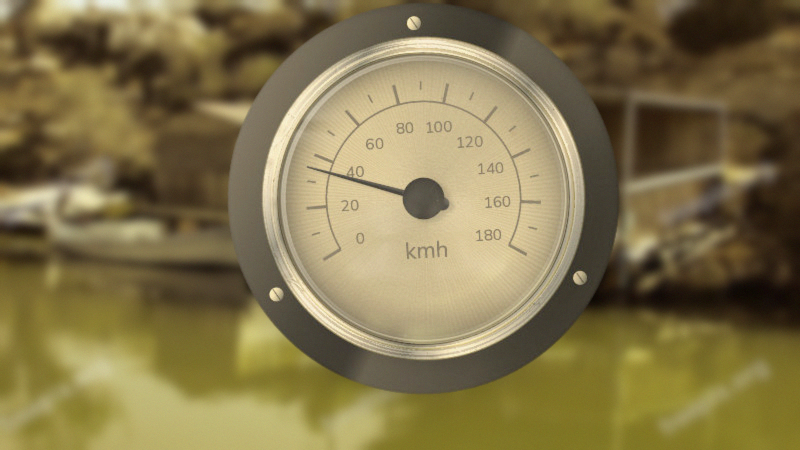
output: 35 km/h
